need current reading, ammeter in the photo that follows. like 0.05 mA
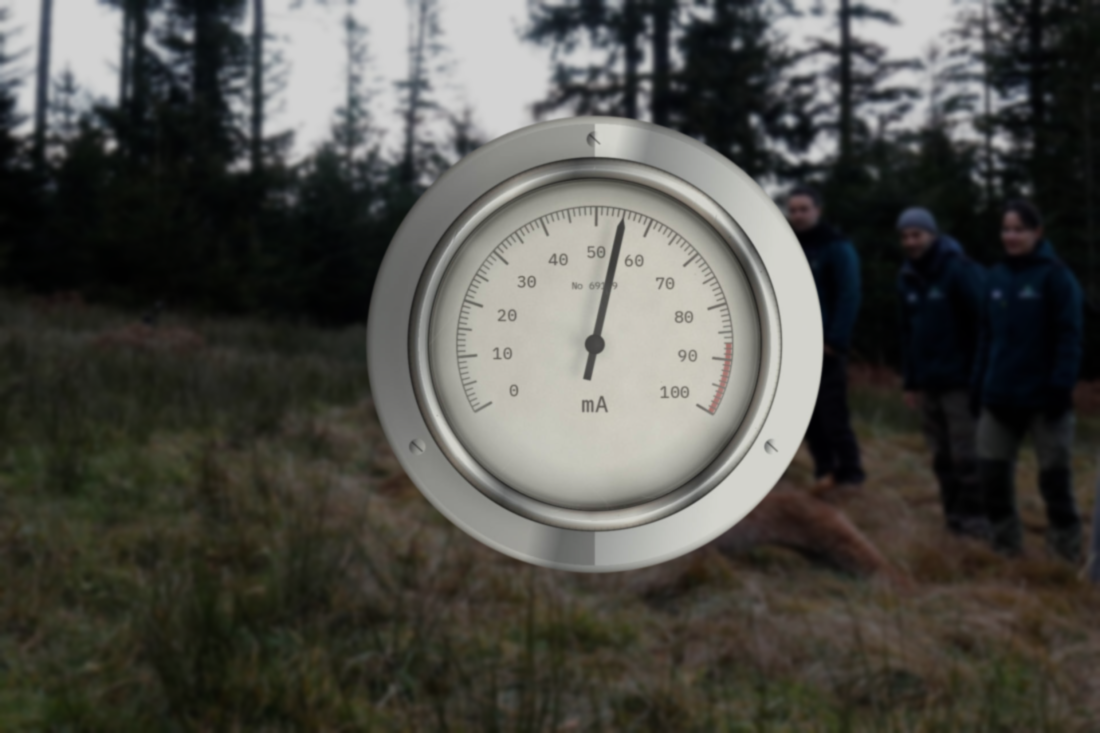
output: 55 mA
